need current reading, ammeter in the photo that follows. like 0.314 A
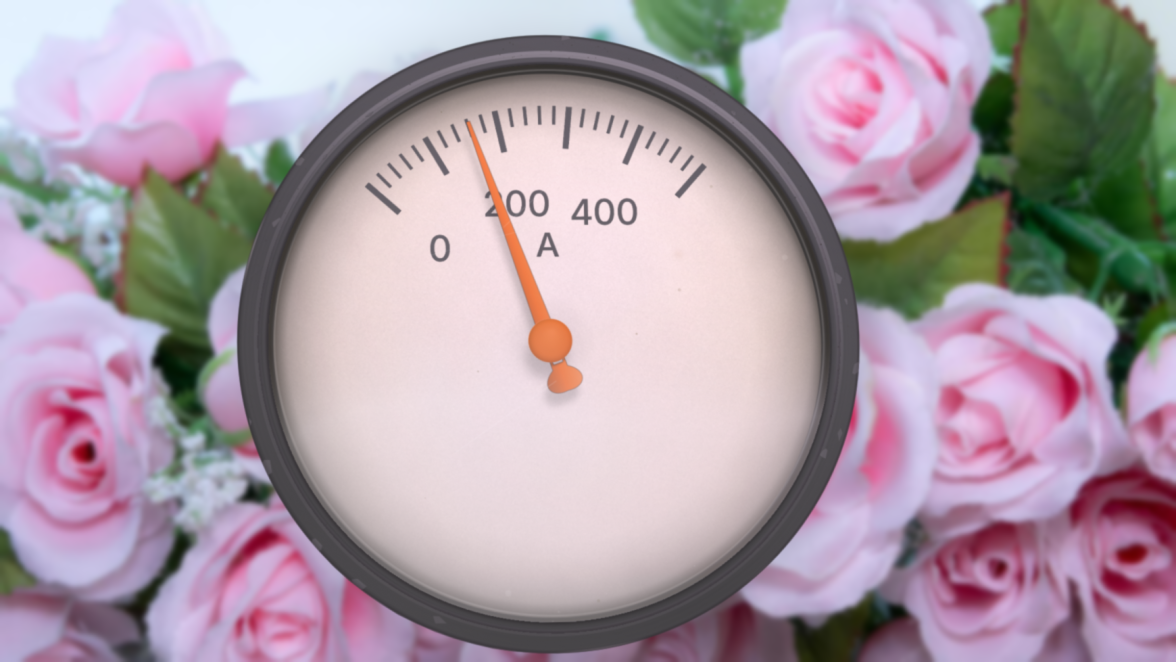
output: 160 A
